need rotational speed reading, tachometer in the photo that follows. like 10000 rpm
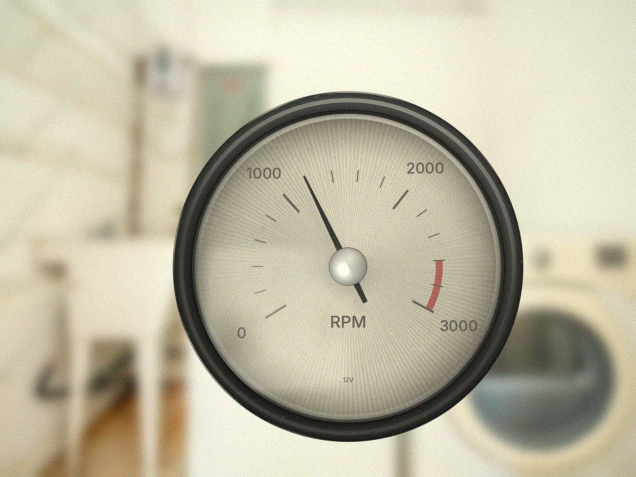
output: 1200 rpm
